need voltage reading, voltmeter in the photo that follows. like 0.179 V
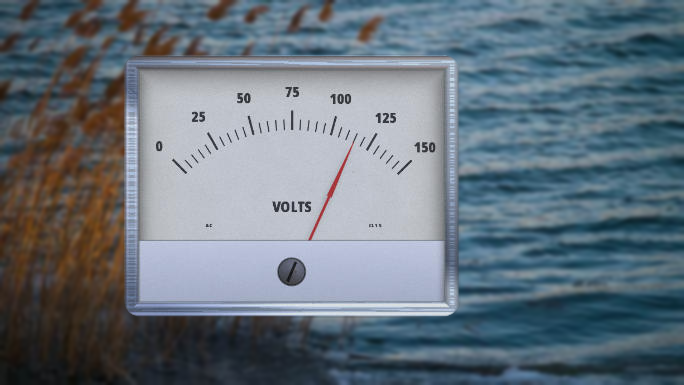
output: 115 V
